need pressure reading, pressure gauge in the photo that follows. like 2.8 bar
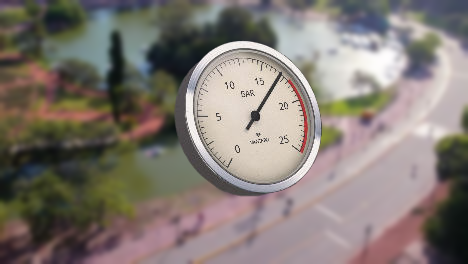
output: 17 bar
